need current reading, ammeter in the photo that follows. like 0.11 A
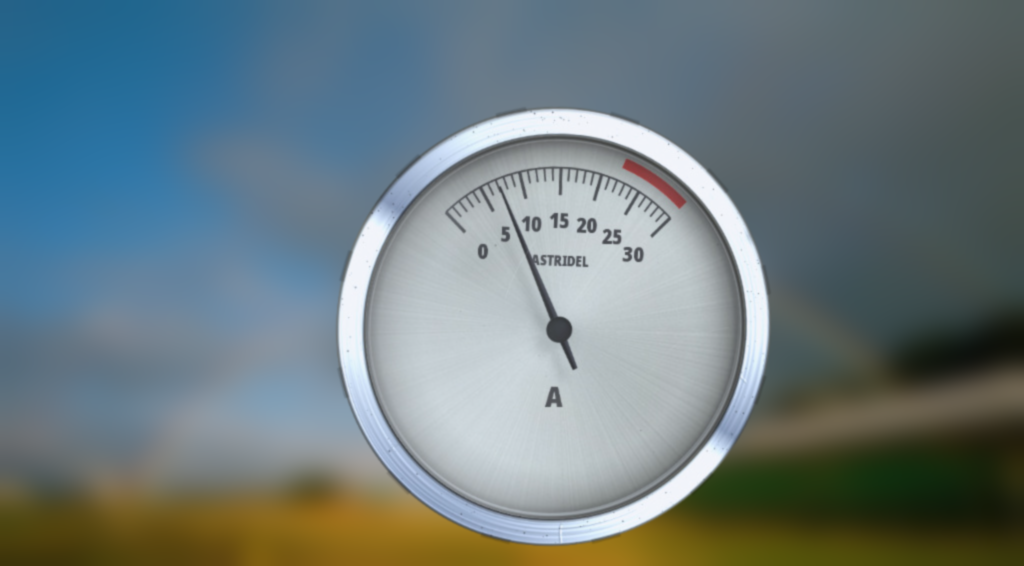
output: 7 A
